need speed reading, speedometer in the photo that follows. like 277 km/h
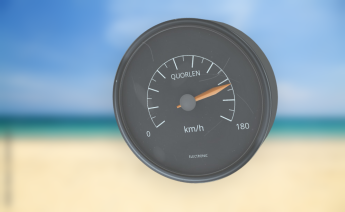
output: 145 km/h
